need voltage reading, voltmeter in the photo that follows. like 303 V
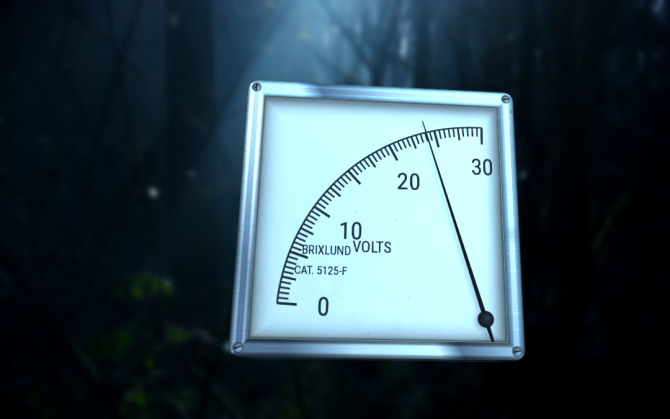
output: 24 V
